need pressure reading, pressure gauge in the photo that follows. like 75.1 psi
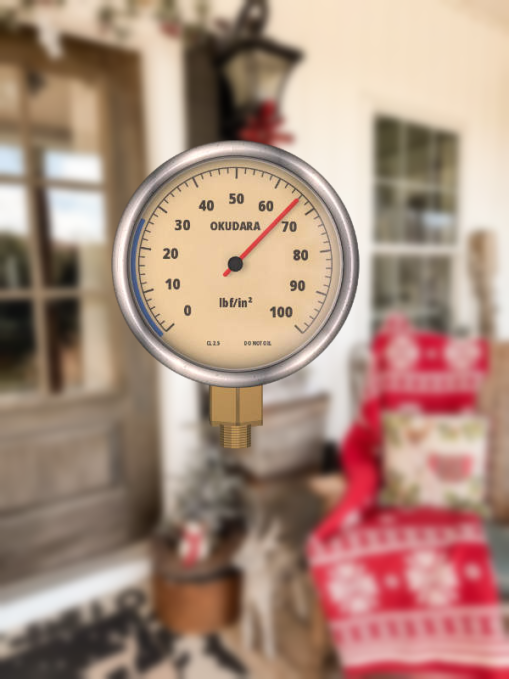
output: 66 psi
